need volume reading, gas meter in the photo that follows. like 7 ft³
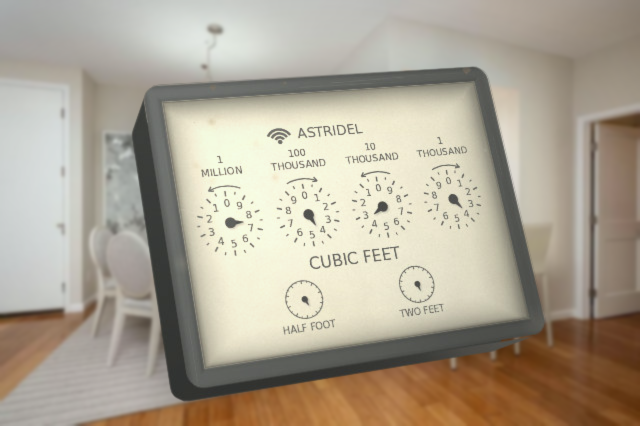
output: 743400 ft³
